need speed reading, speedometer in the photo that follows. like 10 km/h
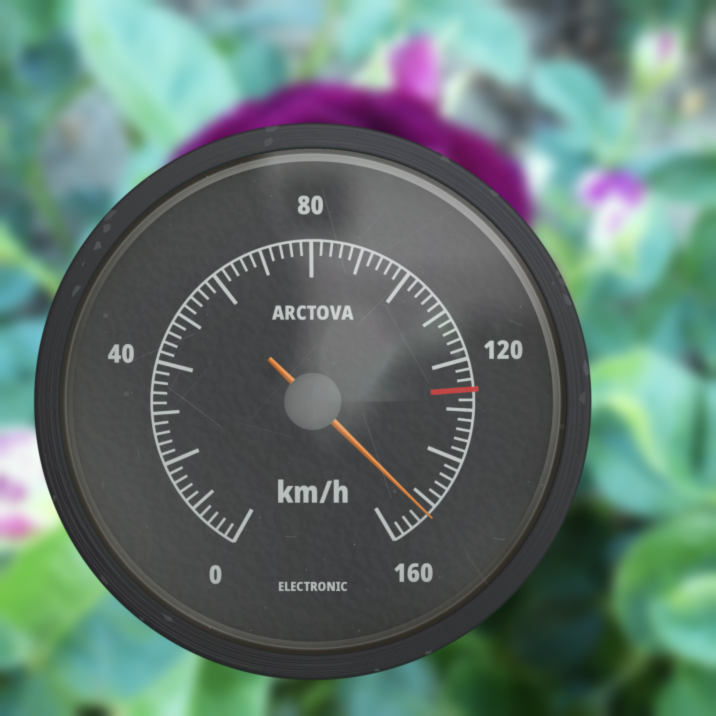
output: 152 km/h
